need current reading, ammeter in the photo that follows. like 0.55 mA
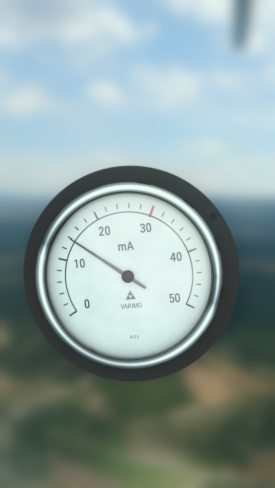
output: 14 mA
